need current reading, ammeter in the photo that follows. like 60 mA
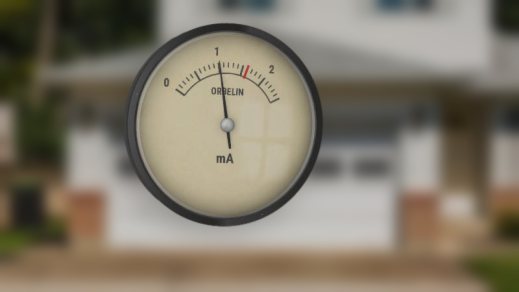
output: 1 mA
